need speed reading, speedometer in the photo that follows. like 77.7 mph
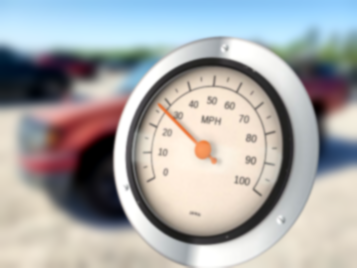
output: 27.5 mph
